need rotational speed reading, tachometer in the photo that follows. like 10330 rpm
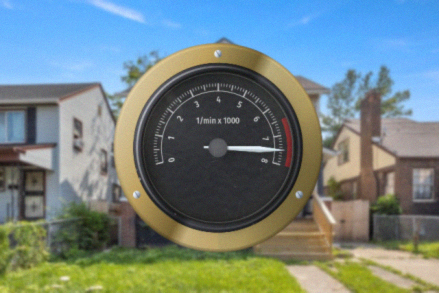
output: 7500 rpm
